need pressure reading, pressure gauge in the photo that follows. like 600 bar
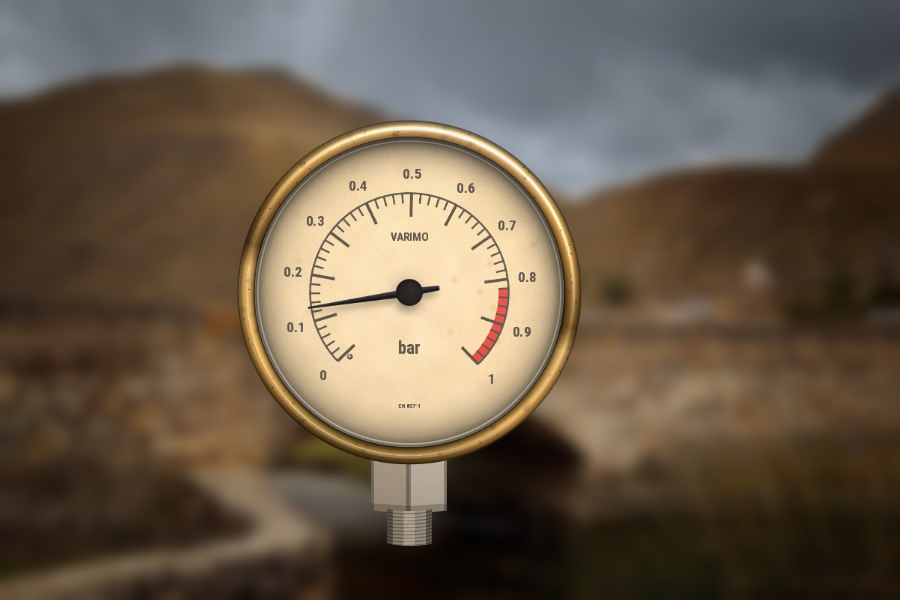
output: 0.13 bar
